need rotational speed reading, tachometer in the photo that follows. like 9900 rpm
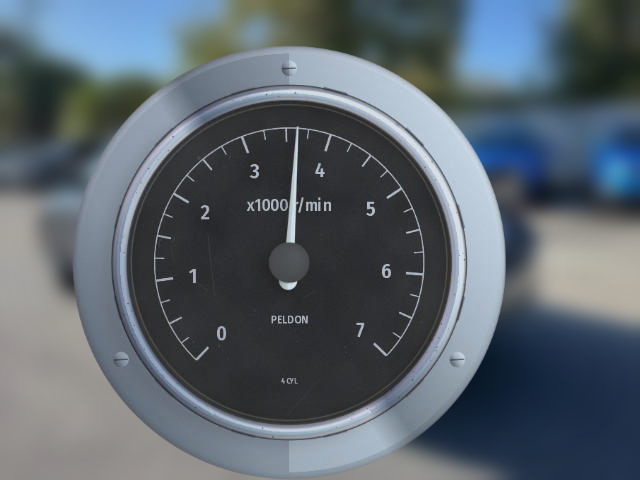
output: 3625 rpm
